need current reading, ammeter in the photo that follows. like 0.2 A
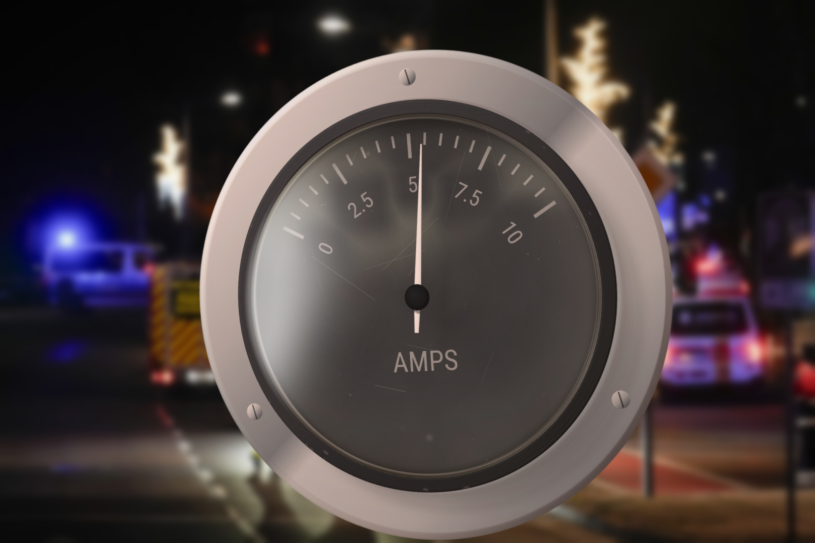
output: 5.5 A
